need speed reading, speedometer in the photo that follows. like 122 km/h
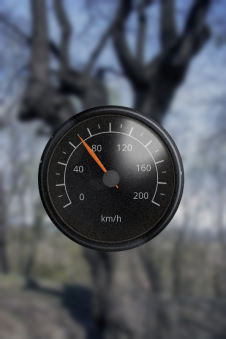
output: 70 km/h
